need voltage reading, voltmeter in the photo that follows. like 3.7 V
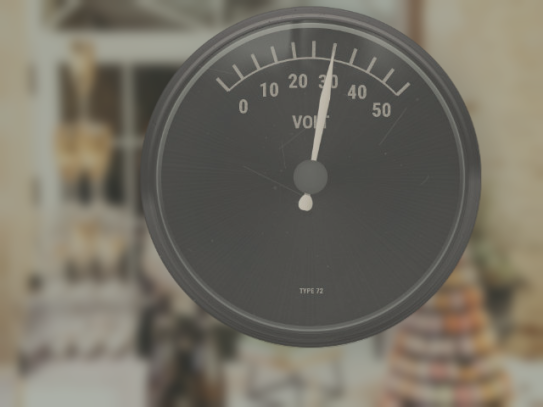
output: 30 V
